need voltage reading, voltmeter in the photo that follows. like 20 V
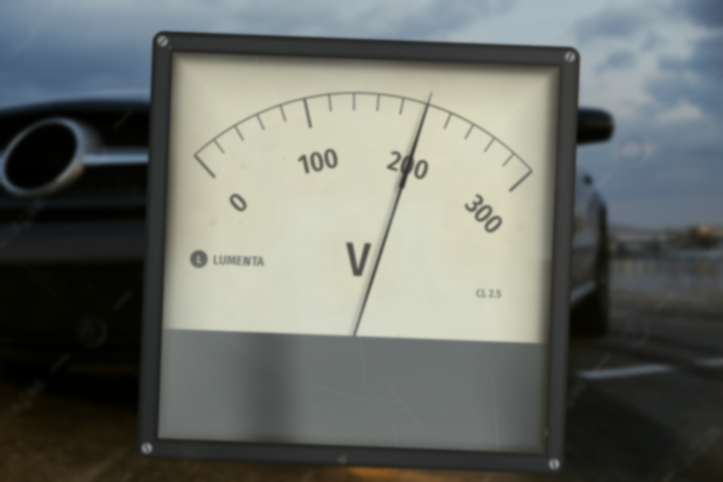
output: 200 V
